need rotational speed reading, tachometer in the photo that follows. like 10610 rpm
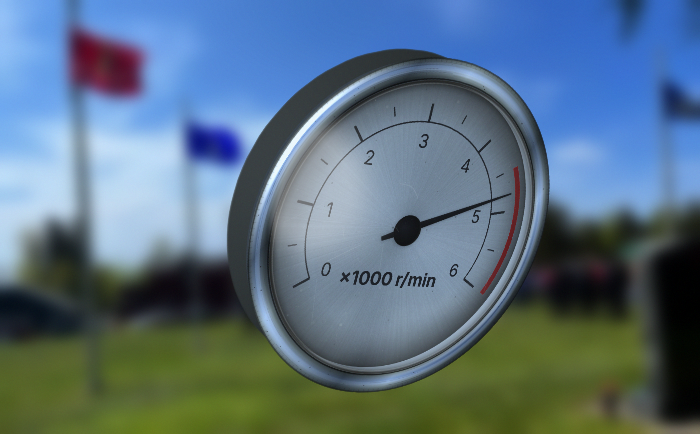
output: 4750 rpm
